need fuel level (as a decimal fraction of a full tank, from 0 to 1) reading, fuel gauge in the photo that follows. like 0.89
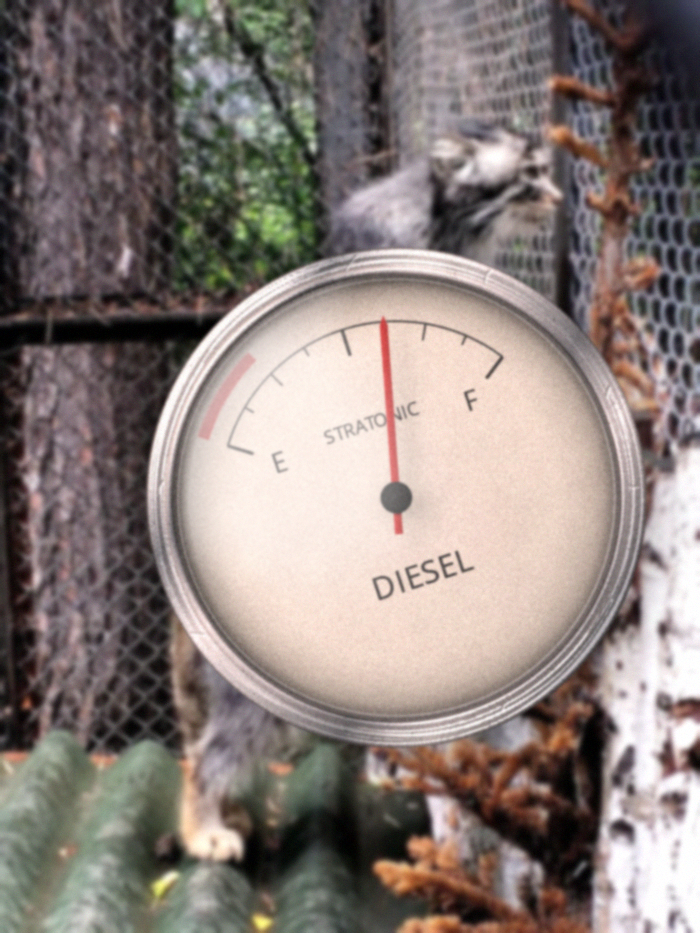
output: 0.625
